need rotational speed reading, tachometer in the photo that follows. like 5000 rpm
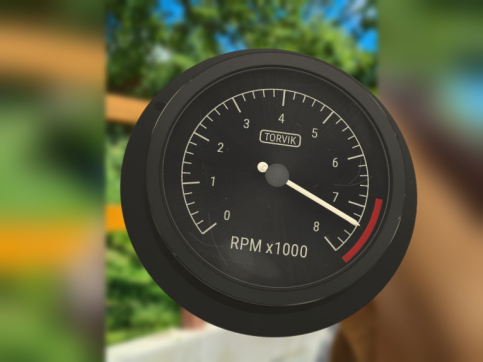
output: 7400 rpm
